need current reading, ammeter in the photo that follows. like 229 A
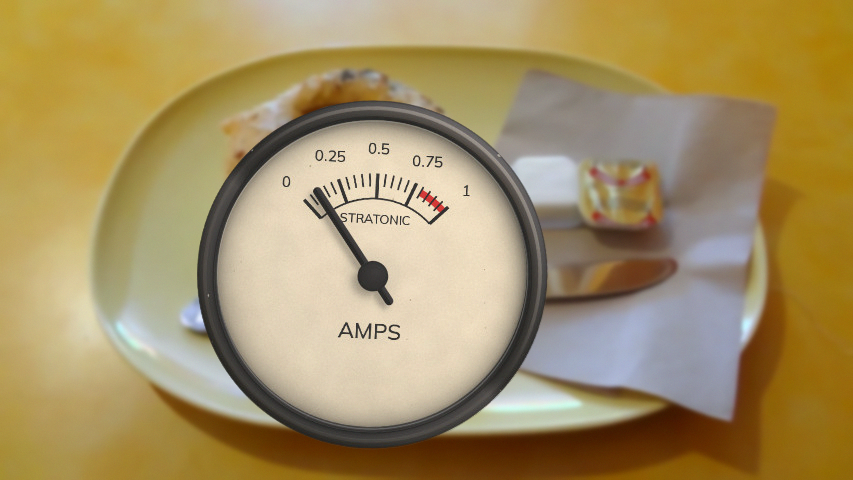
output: 0.1 A
